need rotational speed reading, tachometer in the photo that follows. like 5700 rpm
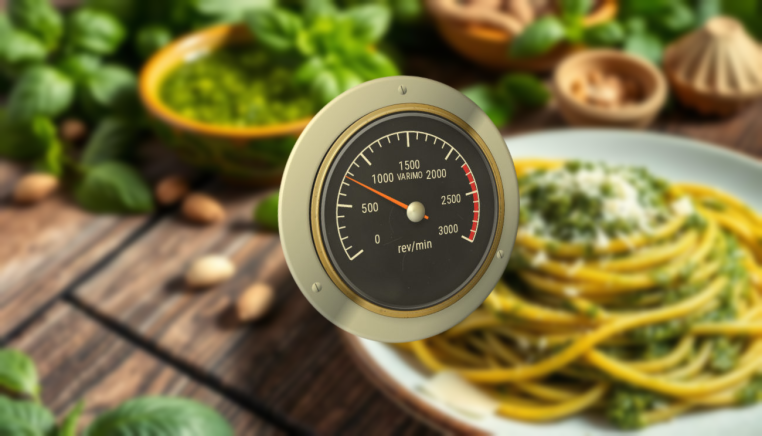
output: 750 rpm
